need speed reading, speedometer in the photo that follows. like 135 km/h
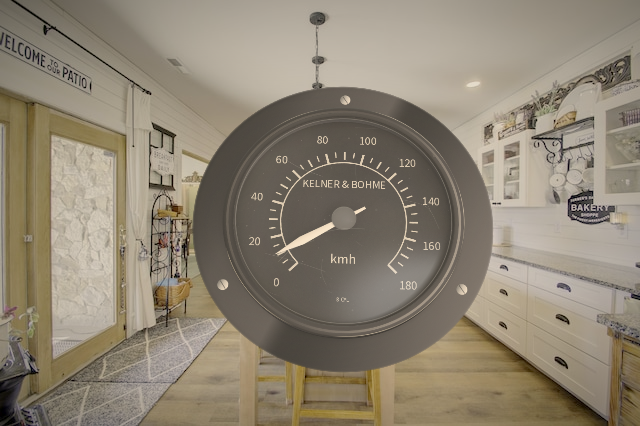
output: 10 km/h
